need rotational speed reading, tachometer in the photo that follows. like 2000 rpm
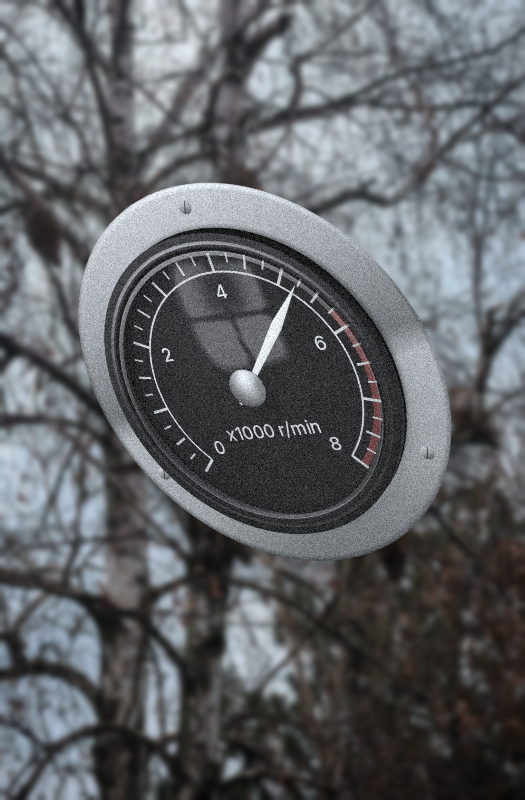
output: 5250 rpm
